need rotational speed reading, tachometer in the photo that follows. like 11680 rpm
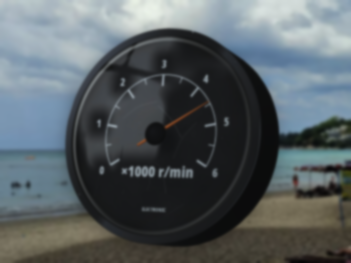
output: 4500 rpm
